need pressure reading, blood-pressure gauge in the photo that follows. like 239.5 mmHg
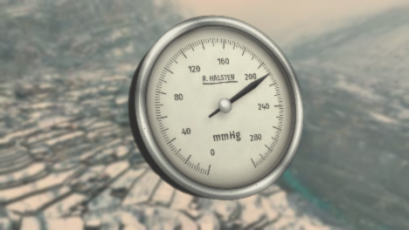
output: 210 mmHg
